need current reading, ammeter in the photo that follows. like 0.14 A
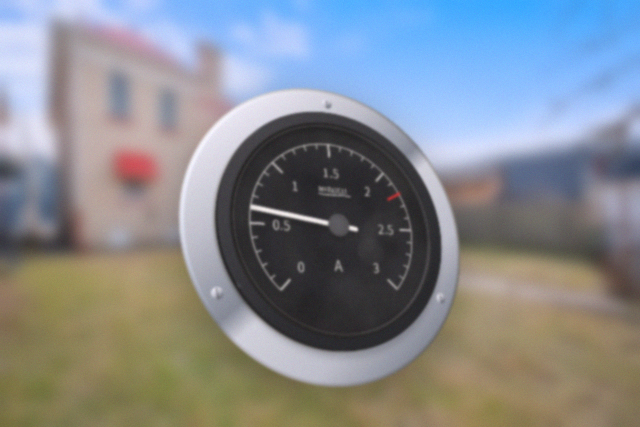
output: 0.6 A
